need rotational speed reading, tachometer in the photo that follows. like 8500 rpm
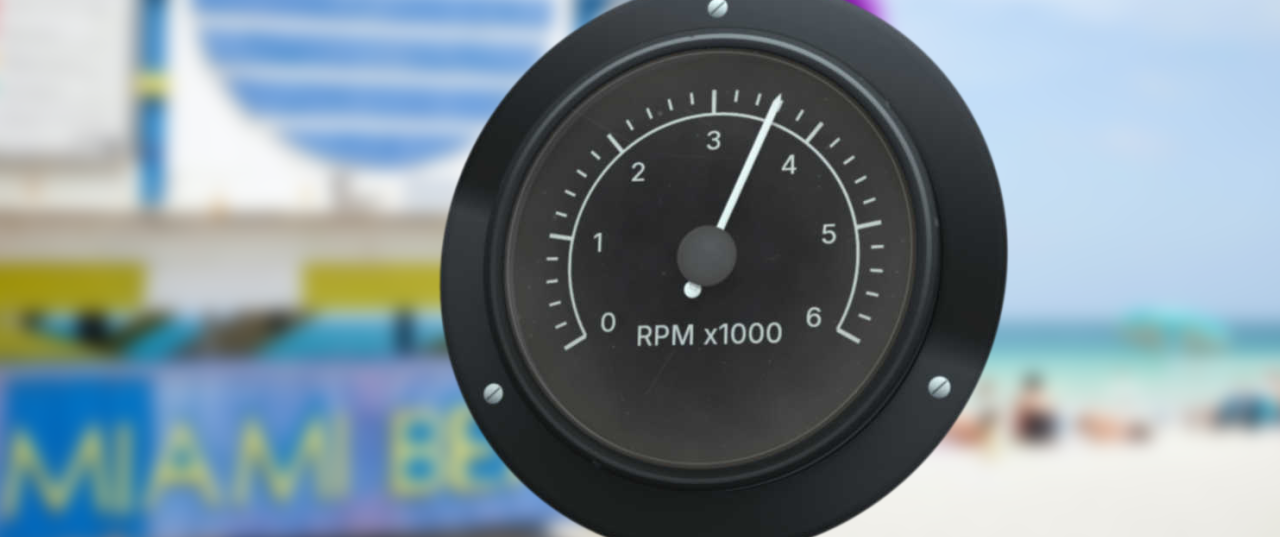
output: 3600 rpm
